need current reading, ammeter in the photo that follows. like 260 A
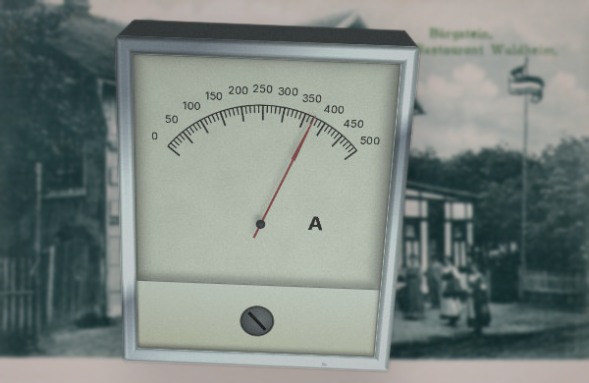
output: 370 A
